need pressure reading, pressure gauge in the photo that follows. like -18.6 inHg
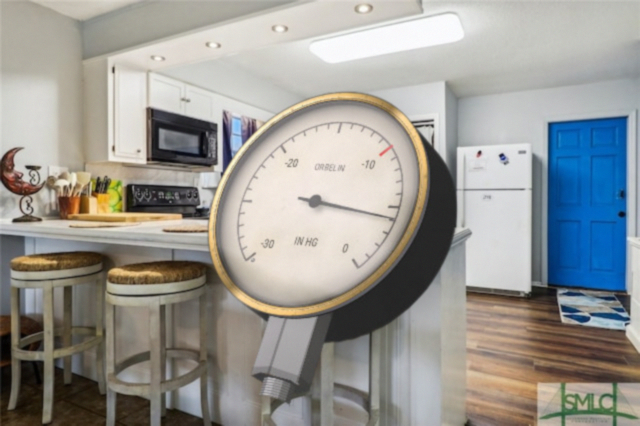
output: -4 inHg
